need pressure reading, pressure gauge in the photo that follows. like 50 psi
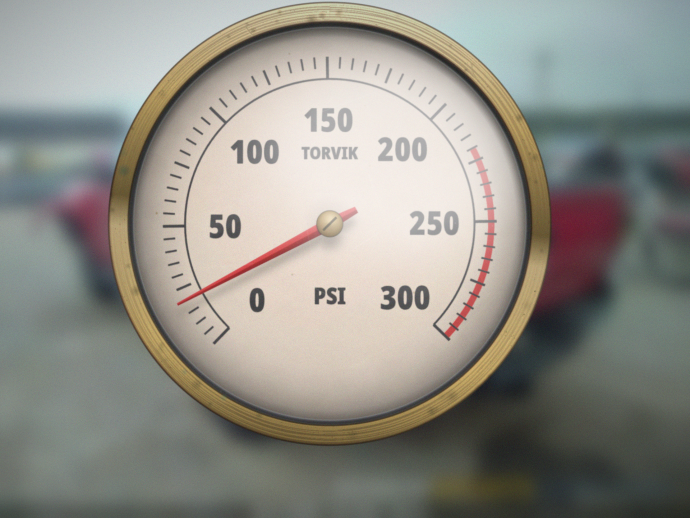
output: 20 psi
